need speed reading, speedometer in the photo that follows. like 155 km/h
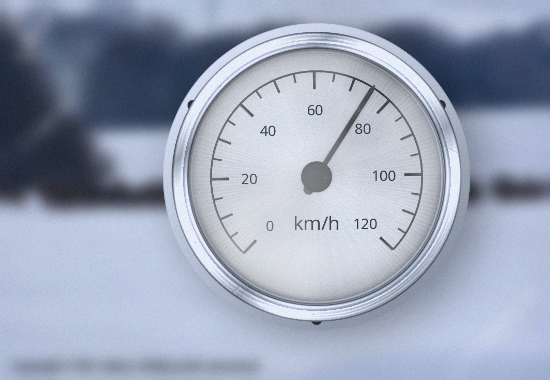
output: 75 km/h
